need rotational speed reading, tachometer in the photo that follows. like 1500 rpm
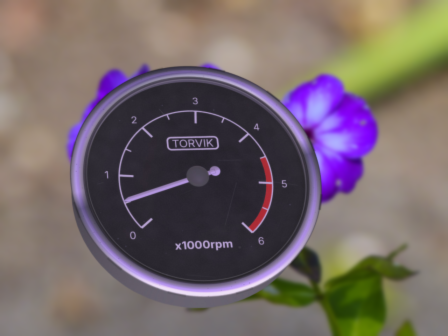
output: 500 rpm
